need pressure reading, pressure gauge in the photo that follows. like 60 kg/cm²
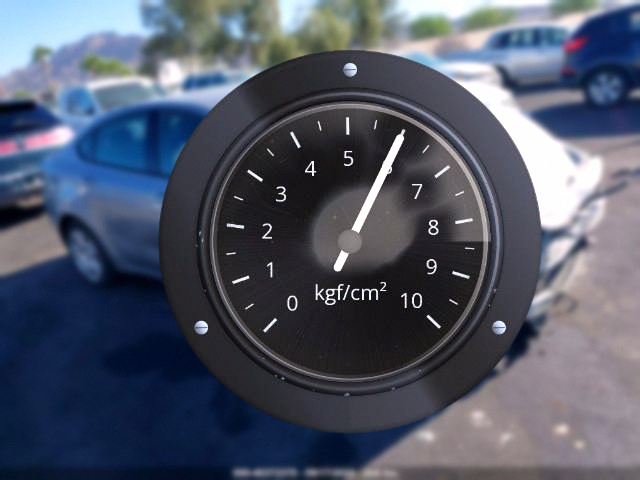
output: 6 kg/cm²
